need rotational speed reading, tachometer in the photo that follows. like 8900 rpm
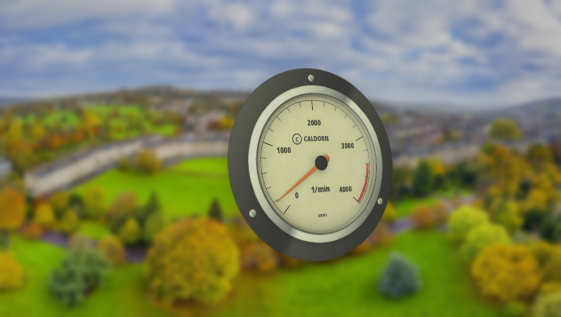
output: 200 rpm
